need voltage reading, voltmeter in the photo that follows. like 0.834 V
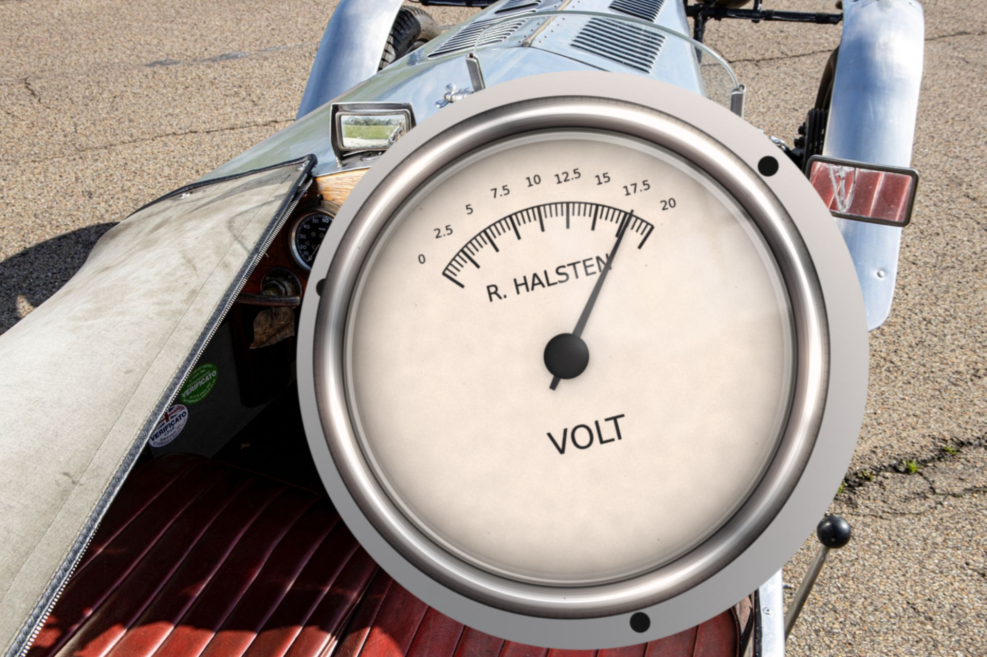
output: 18 V
